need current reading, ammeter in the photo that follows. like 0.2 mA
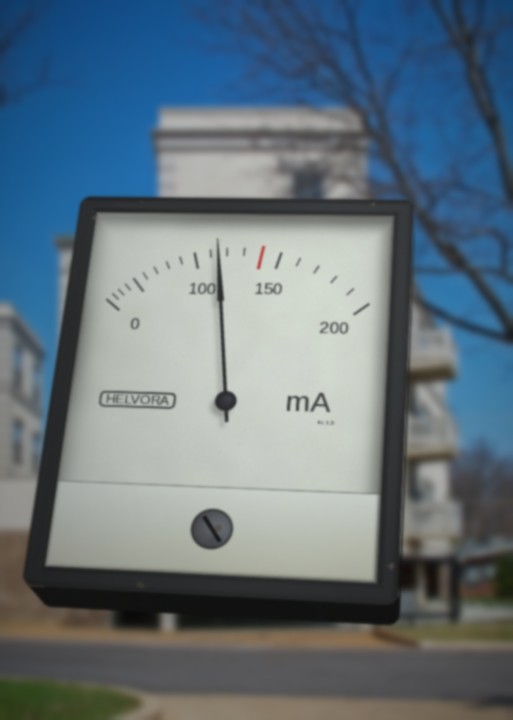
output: 115 mA
